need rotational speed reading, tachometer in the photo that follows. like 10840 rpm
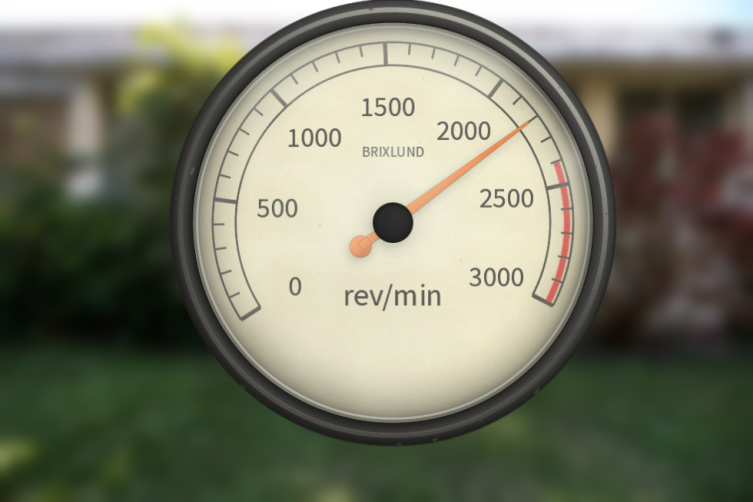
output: 2200 rpm
